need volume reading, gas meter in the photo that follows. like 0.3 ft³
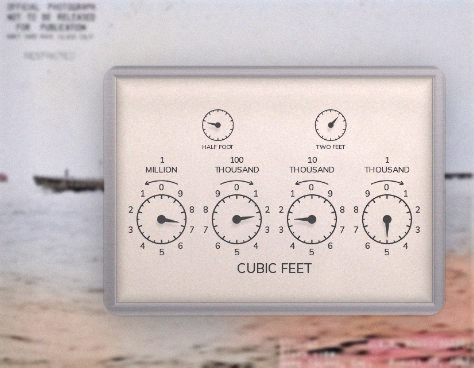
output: 722500 ft³
